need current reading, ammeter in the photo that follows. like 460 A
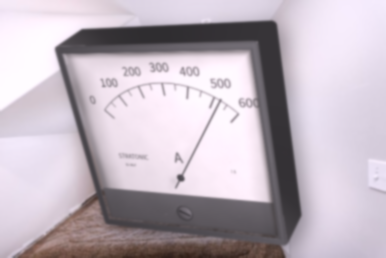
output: 525 A
